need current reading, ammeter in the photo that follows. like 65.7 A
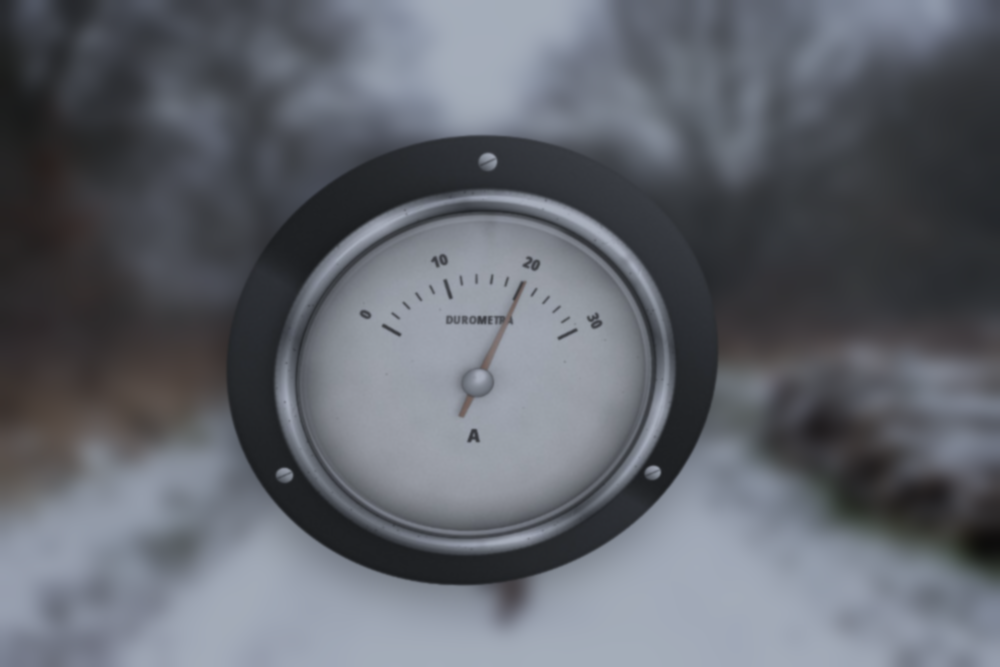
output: 20 A
